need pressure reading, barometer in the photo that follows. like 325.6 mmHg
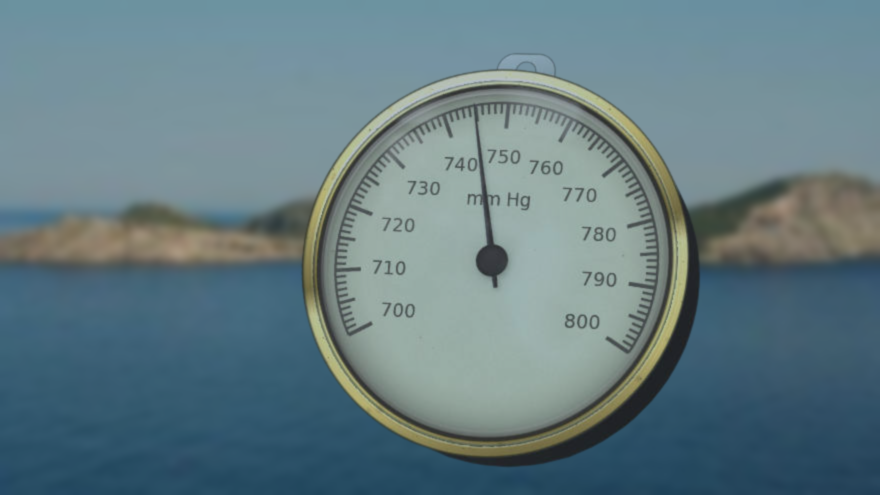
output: 745 mmHg
